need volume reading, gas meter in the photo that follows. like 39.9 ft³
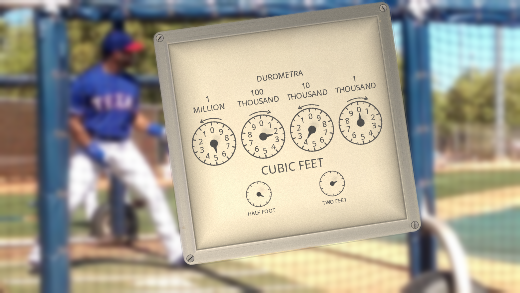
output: 524000 ft³
